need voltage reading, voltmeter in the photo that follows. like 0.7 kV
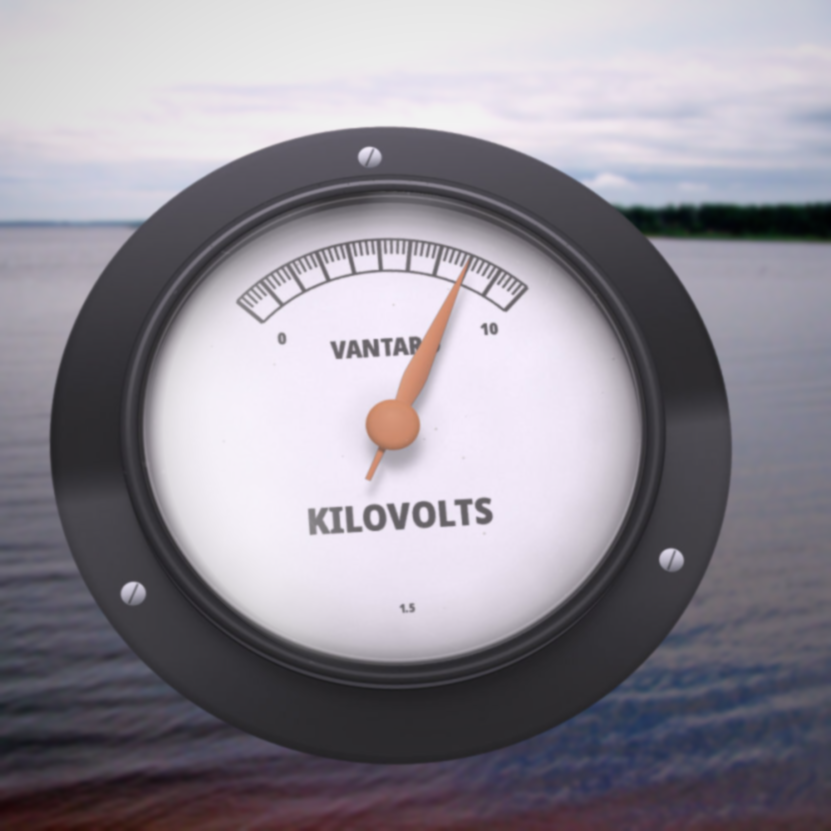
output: 8 kV
